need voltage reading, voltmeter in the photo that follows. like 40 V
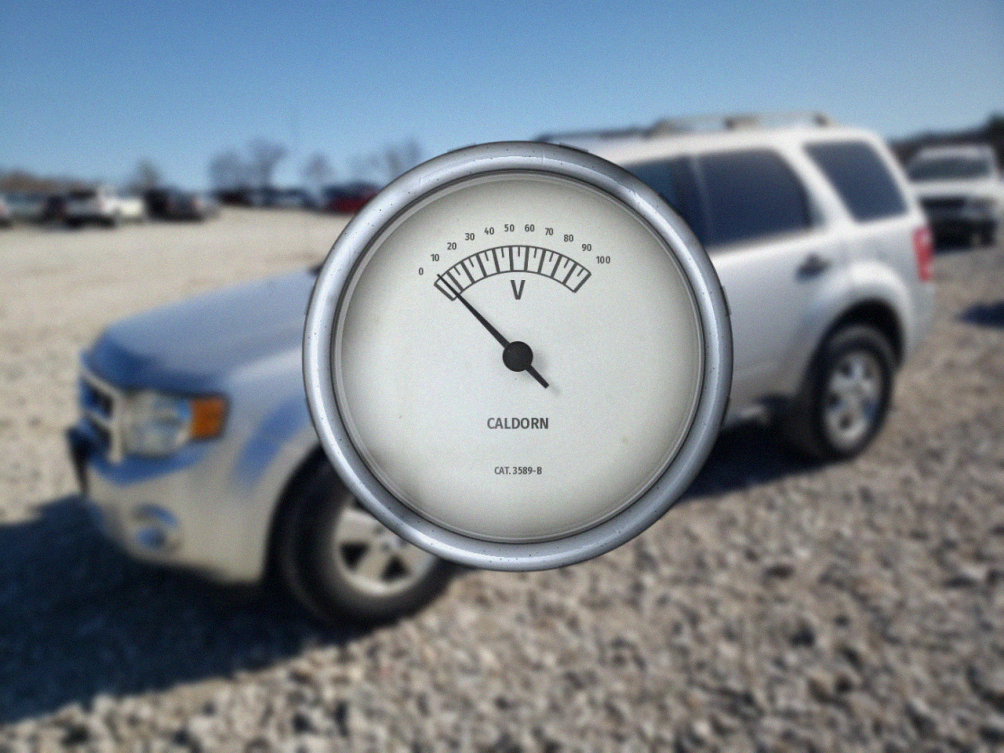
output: 5 V
